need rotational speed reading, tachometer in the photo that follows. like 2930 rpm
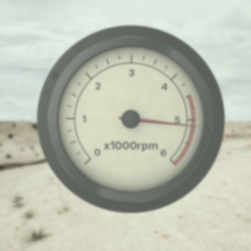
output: 5125 rpm
